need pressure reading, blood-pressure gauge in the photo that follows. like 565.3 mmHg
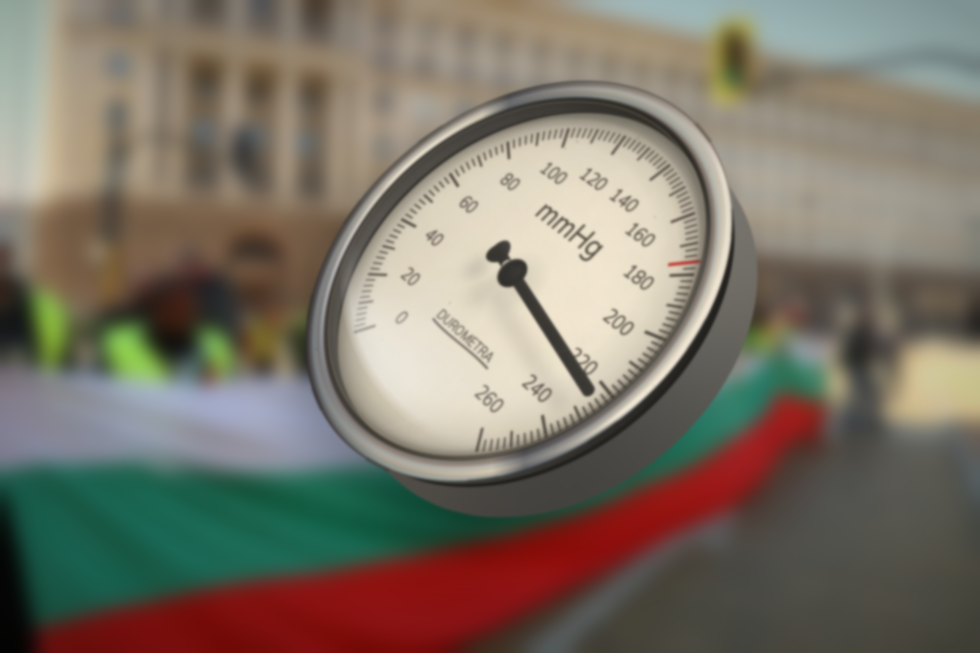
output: 224 mmHg
